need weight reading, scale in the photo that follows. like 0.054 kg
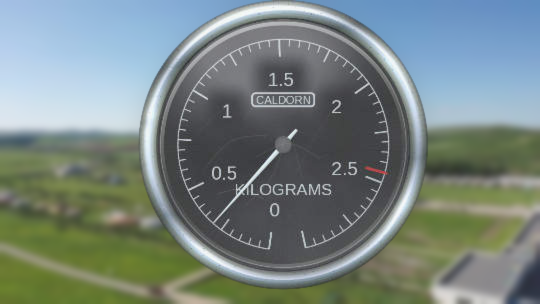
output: 0.3 kg
